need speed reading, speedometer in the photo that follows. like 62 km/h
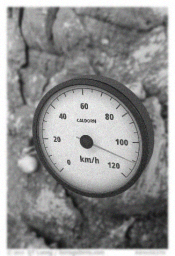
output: 110 km/h
